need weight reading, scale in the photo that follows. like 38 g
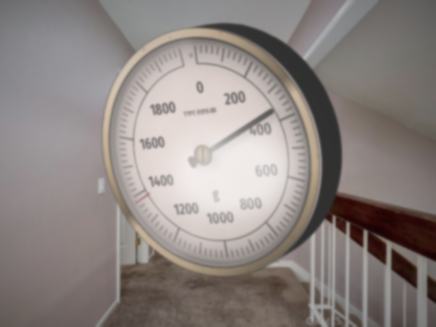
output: 360 g
